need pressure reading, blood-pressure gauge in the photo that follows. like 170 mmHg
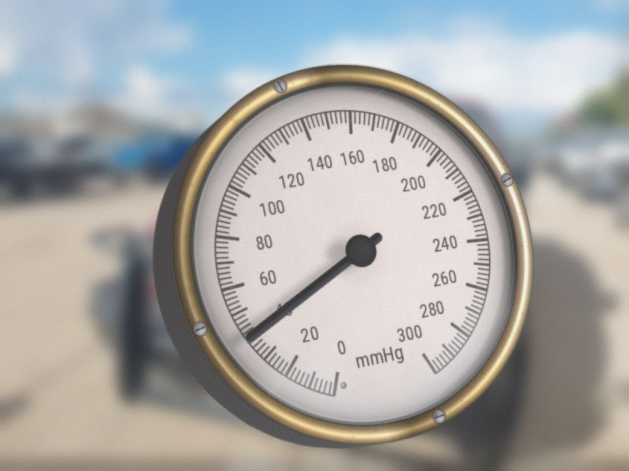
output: 40 mmHg
